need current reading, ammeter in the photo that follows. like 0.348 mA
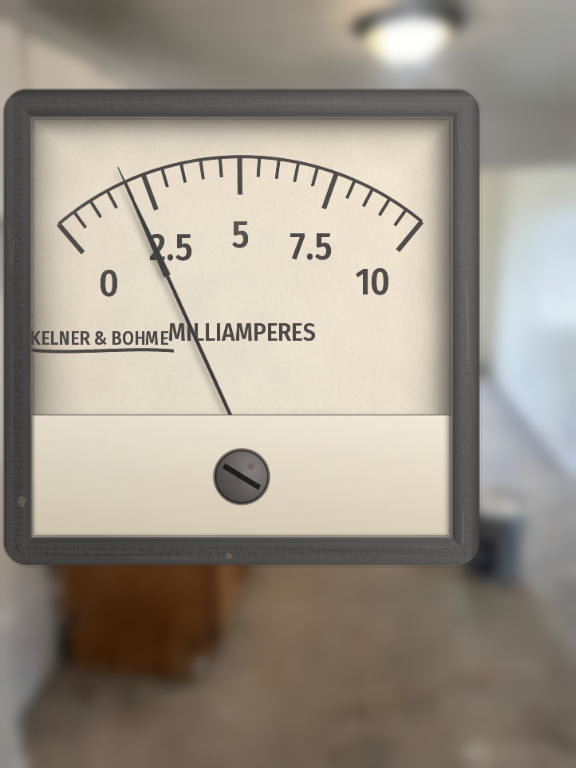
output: 2 mA
